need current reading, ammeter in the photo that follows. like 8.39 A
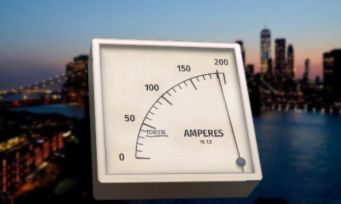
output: 190 A
